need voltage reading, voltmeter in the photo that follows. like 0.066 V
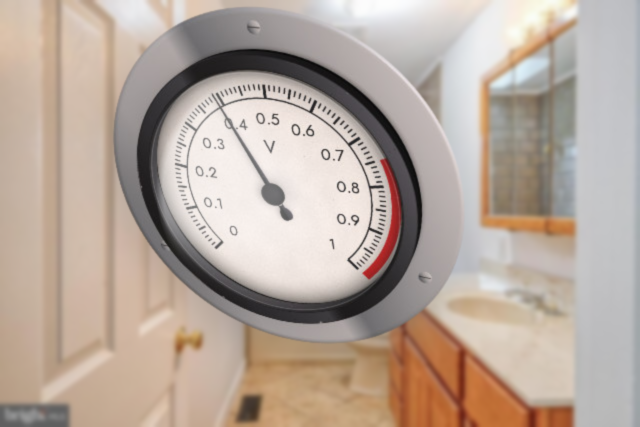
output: 0.4 V
